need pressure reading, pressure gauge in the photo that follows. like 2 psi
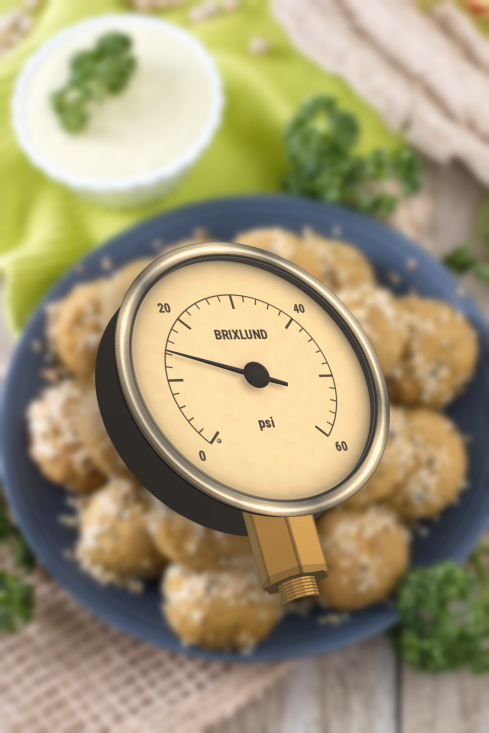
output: 14 psi
